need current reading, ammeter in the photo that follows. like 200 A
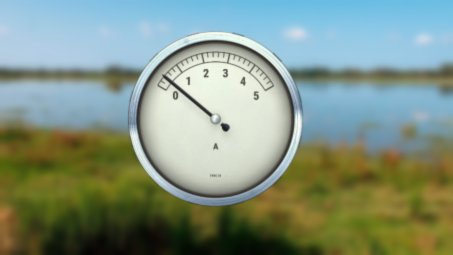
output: 0.4 A
